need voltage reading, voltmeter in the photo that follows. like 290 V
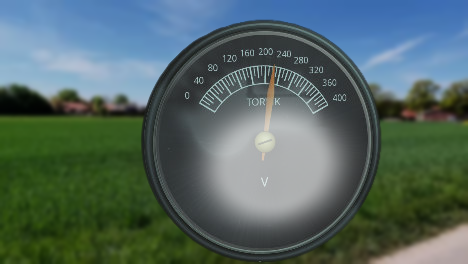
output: 220 V
